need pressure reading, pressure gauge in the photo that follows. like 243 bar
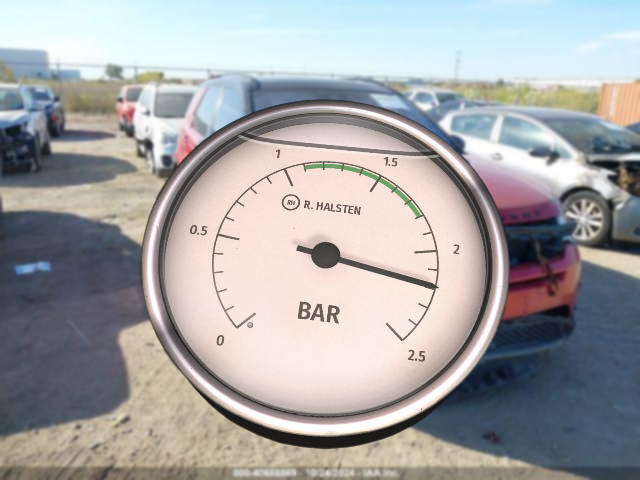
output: 2.2 bar
